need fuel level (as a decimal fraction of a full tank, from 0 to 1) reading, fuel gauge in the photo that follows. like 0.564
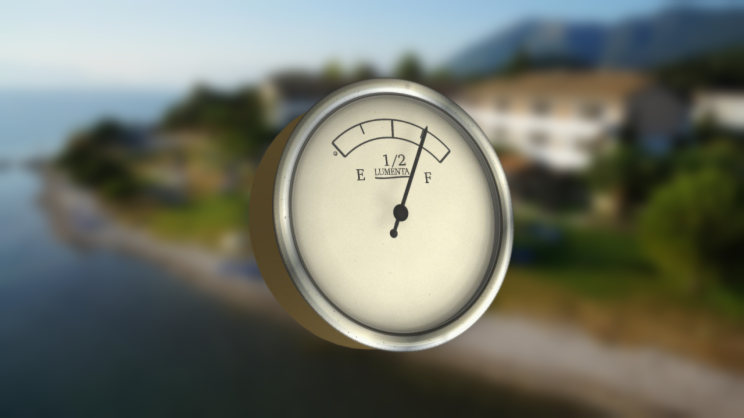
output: 0.75
